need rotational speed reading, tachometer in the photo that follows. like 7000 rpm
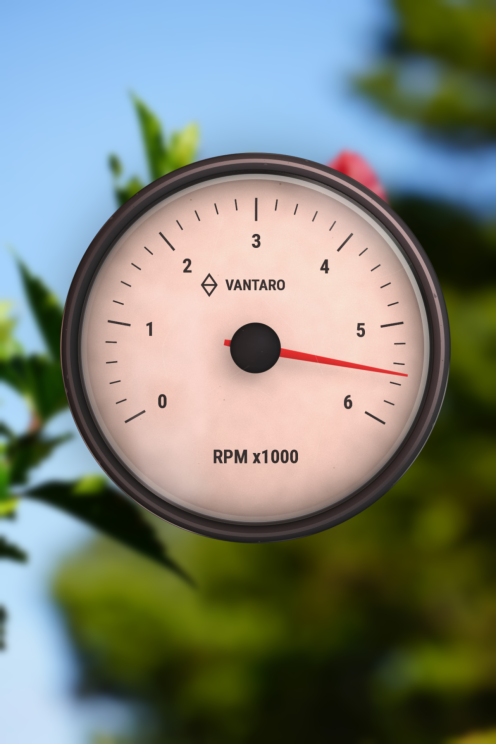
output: 5500 rpm
